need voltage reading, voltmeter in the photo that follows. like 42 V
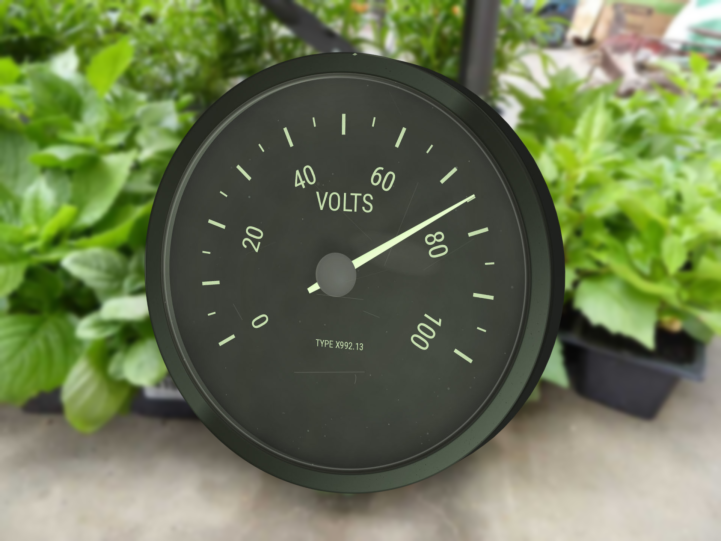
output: 75 V
